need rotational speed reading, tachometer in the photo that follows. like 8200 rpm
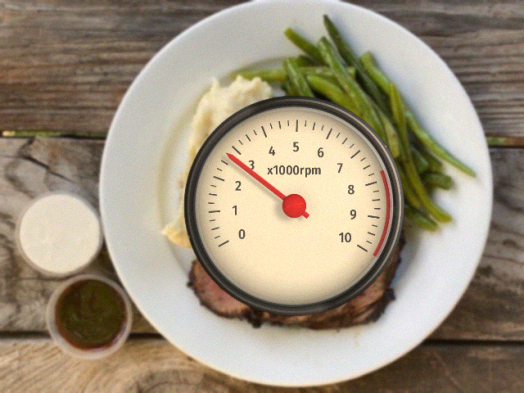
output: 2750 rpm
